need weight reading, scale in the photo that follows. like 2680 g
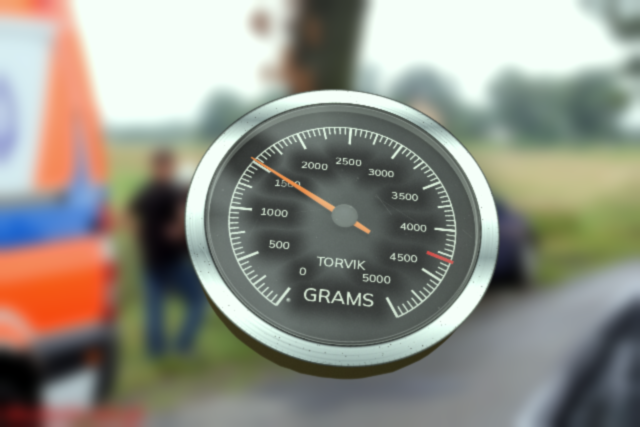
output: 1500 g
